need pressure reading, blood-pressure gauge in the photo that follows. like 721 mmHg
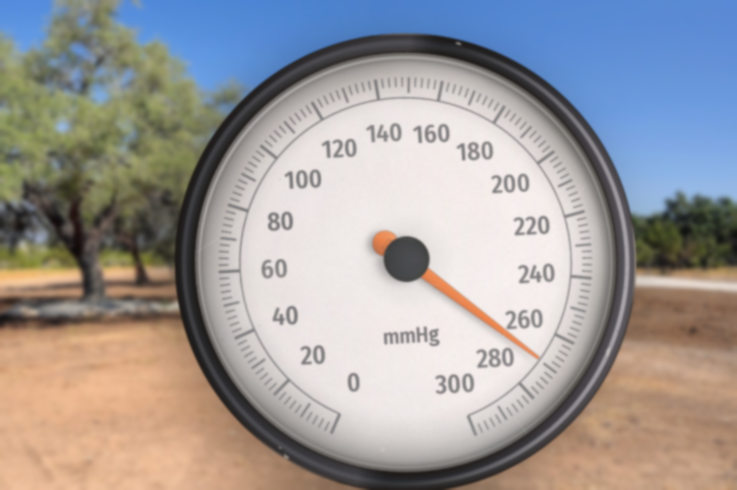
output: 270 mmHg
